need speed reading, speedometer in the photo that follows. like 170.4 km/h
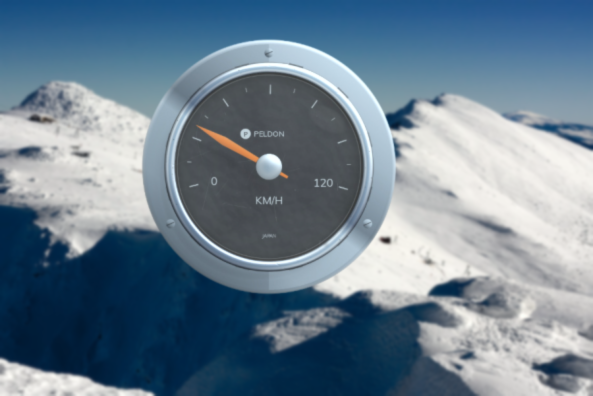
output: 25 km/h
